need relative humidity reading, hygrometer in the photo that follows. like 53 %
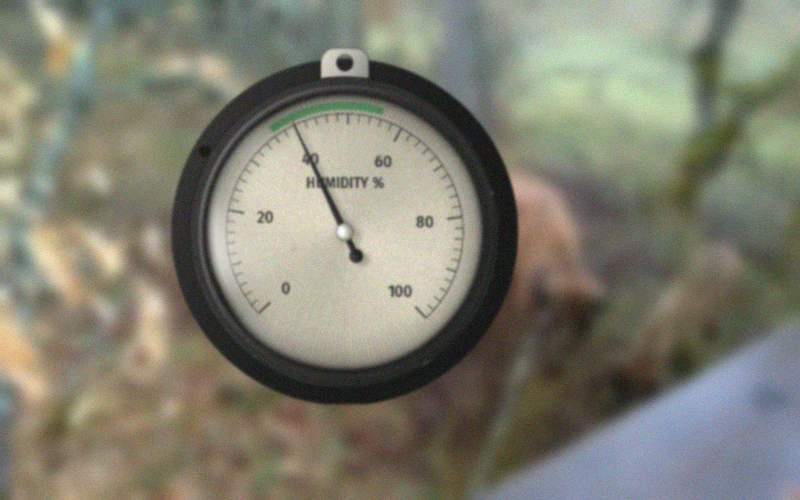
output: 40 %
